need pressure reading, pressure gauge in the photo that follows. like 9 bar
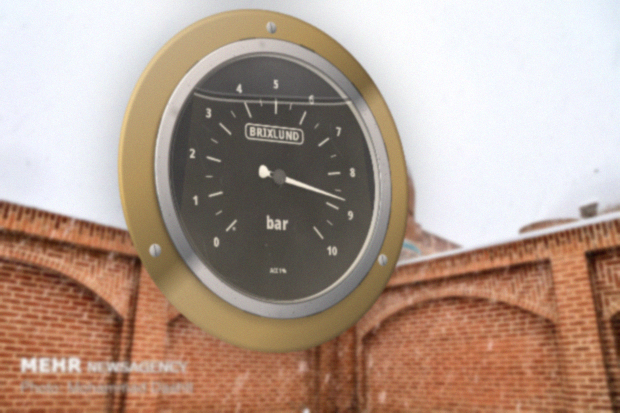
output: 8.75 bar
